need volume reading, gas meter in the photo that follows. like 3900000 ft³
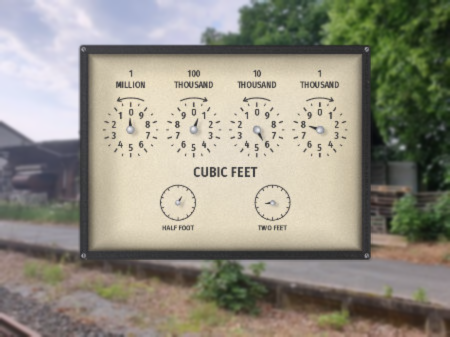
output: 5800 ft³
